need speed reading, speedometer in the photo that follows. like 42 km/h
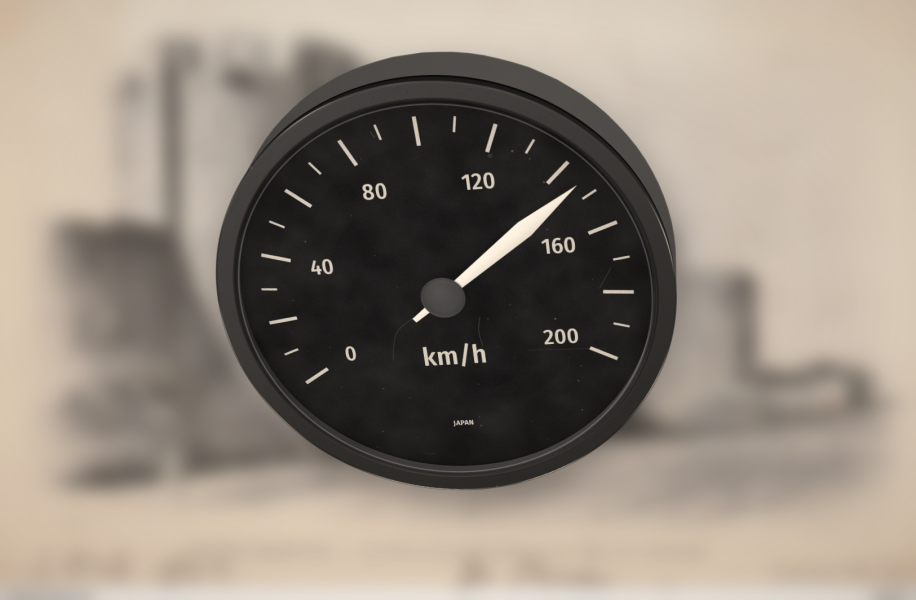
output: 145 km/h
